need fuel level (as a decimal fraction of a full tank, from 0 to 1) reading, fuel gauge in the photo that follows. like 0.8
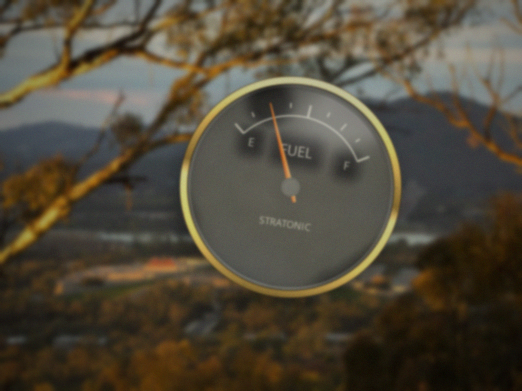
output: 0.25
